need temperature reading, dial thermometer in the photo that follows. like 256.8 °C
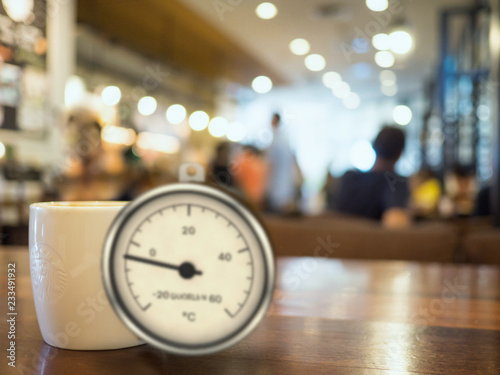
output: -4 °C
